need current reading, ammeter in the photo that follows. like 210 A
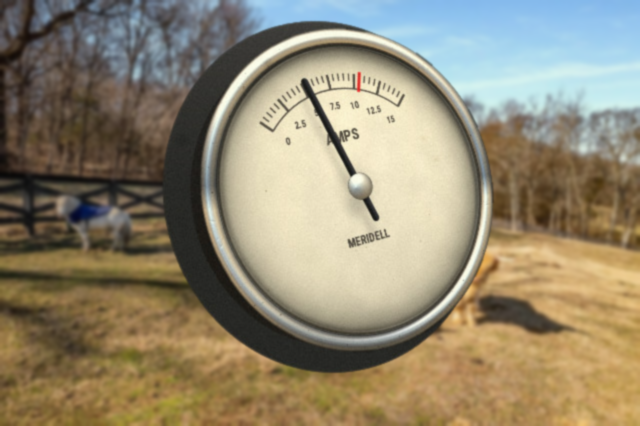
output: 5 A
